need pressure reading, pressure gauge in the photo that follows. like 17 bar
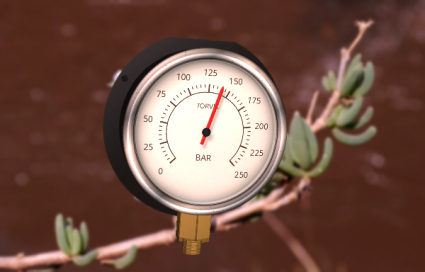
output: 140 bar
